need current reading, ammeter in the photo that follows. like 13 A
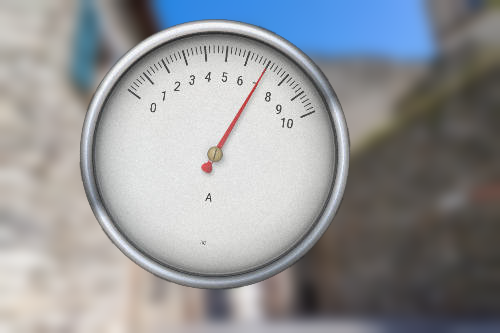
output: 7 A
